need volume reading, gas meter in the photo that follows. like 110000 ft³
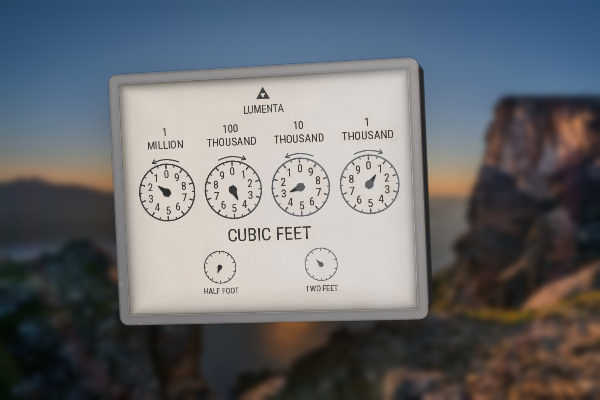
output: 143100 ft³
